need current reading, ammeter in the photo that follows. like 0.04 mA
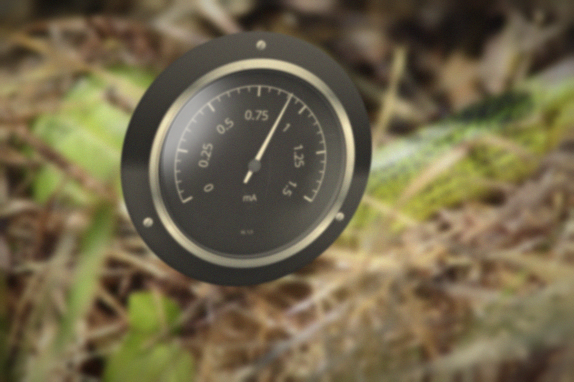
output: 0.9 mA
